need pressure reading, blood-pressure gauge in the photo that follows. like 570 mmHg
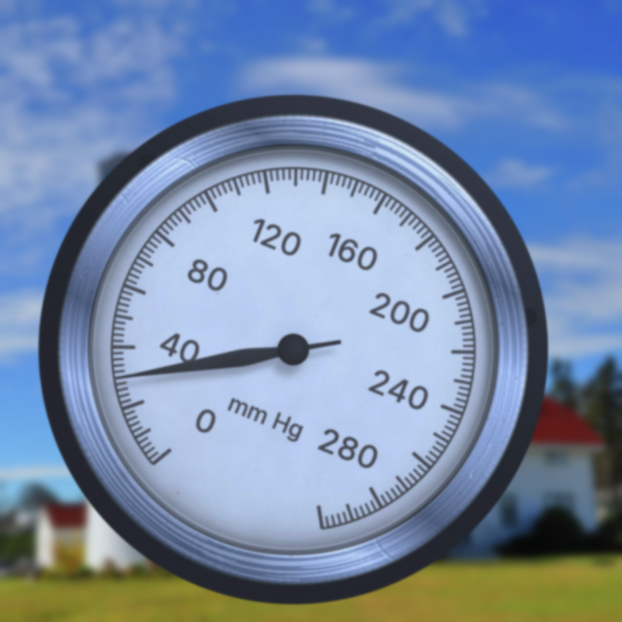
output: 30 mmHg
